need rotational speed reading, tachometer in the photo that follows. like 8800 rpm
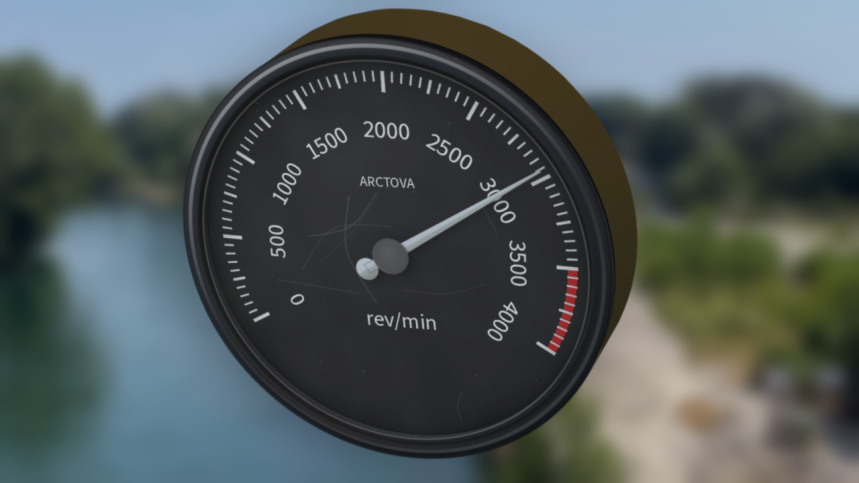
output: 2950 rpm
